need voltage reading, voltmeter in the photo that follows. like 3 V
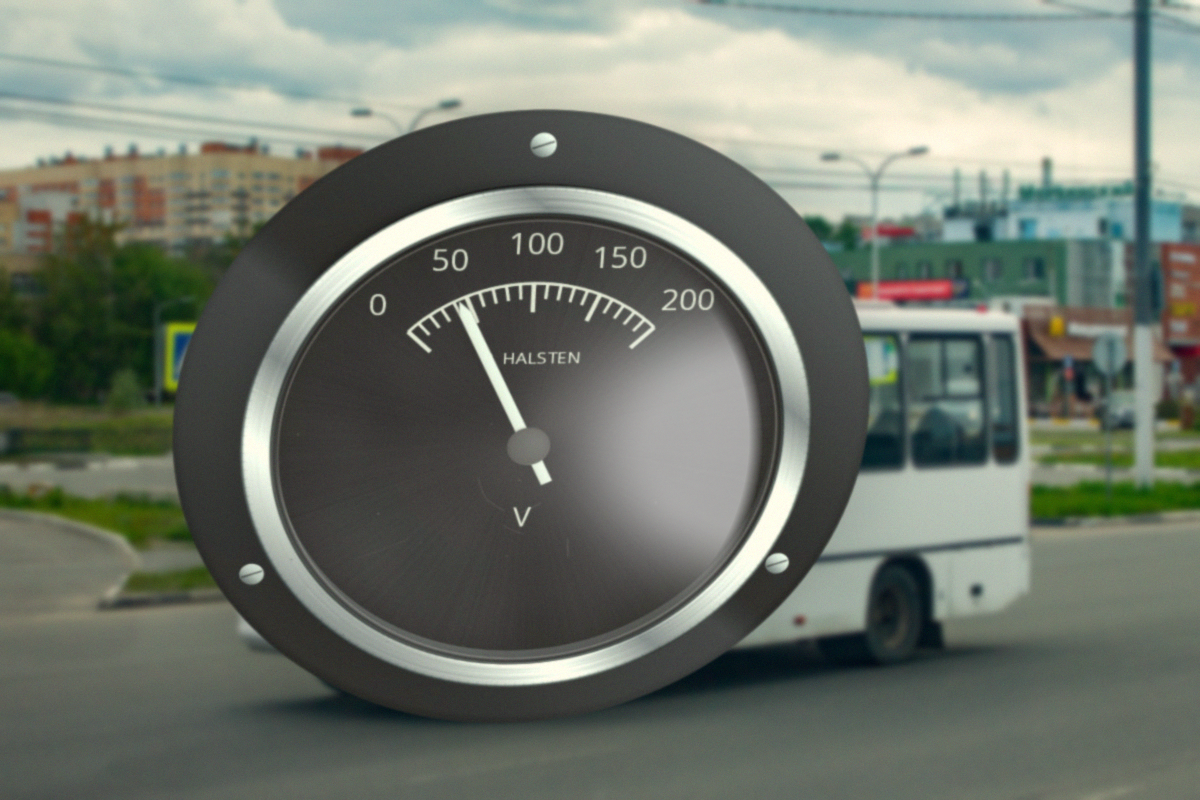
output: 45 V
